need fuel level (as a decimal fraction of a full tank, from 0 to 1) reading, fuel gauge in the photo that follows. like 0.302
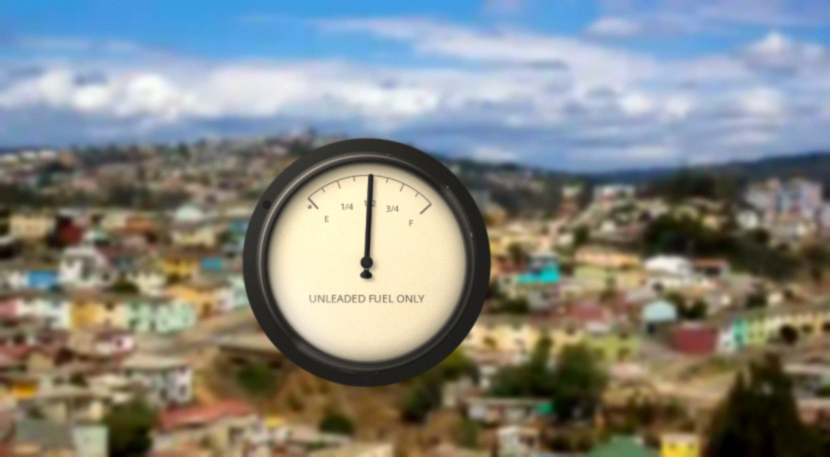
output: 0.5
